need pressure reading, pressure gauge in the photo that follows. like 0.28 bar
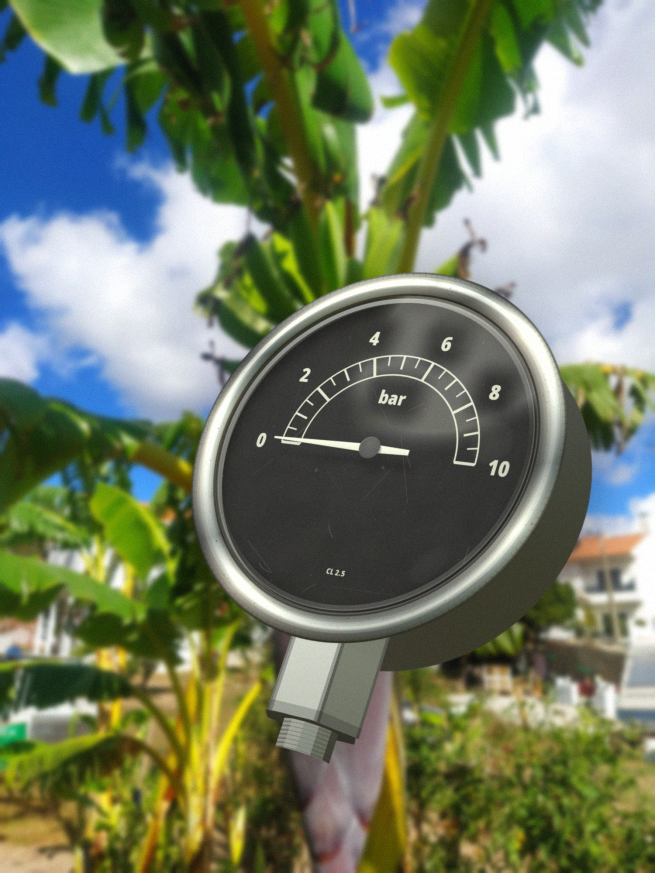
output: 0 bar
